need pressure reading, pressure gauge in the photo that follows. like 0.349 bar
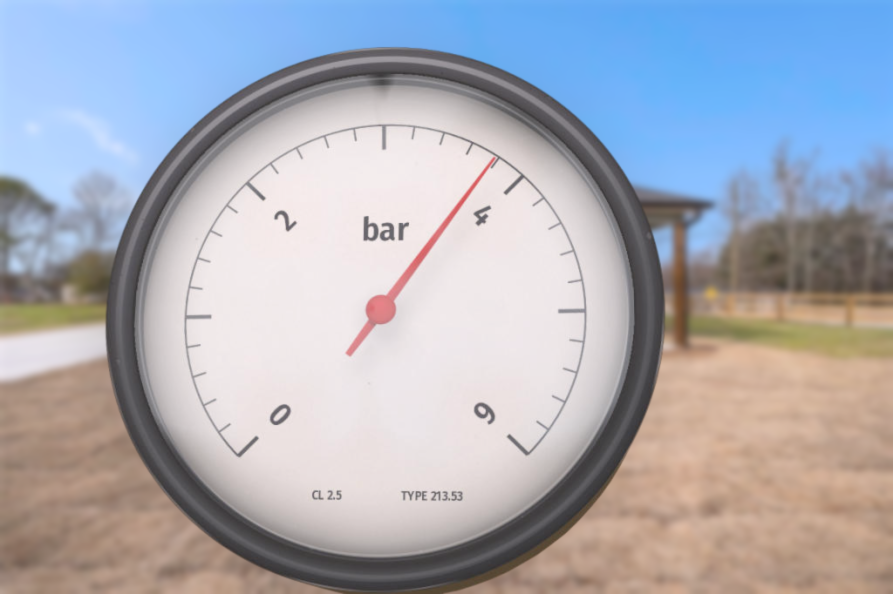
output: 3.8 bar
